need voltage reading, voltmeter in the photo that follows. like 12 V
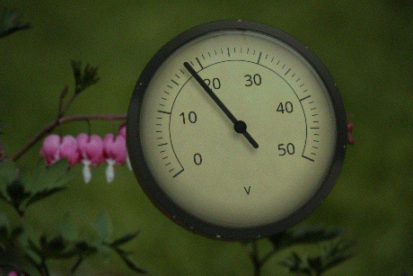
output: 18 V
